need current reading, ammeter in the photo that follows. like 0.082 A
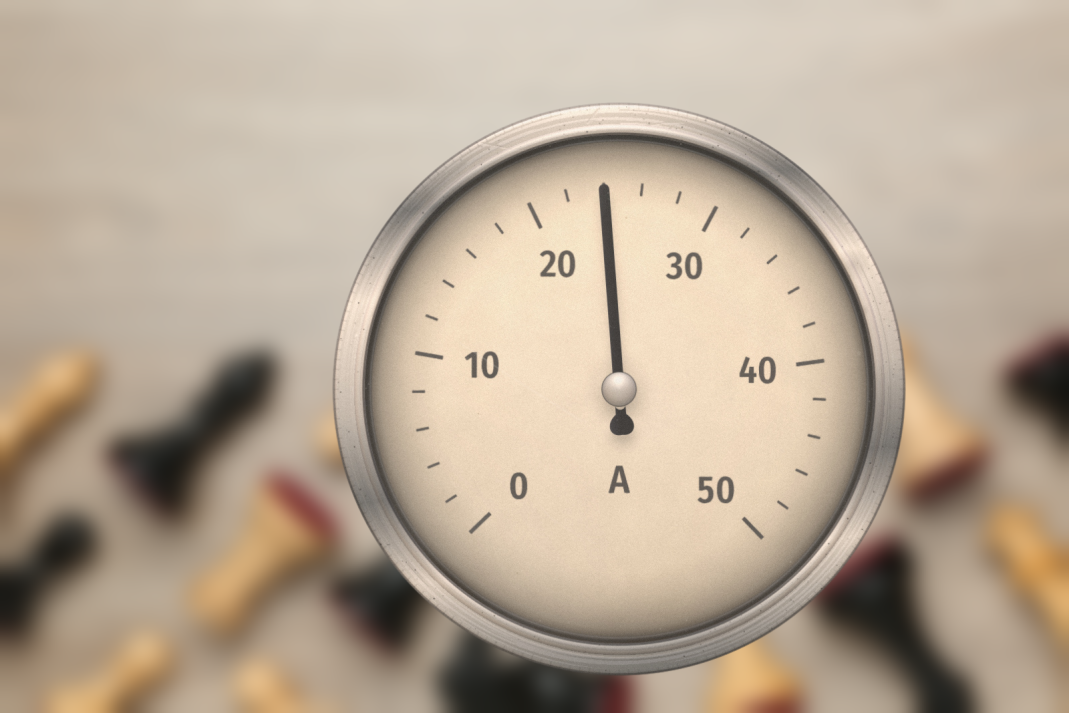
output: 24 A
